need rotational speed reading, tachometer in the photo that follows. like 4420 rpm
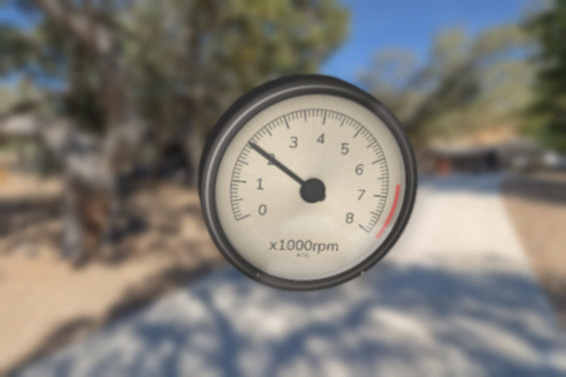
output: 2000 rpm
